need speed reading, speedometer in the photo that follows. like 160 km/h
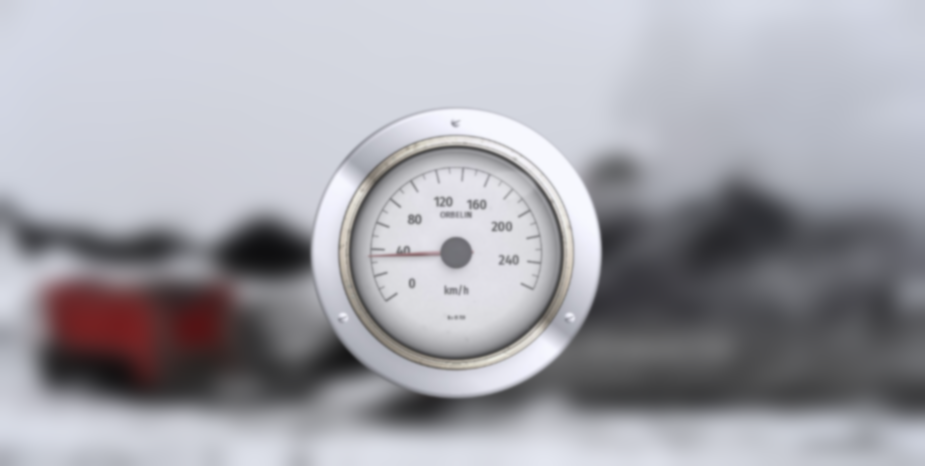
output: 35 km/h
